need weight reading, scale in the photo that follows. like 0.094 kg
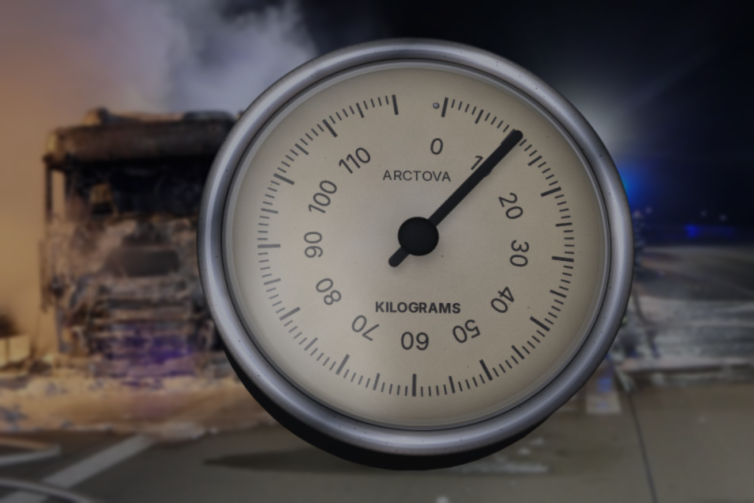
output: 11 kg
